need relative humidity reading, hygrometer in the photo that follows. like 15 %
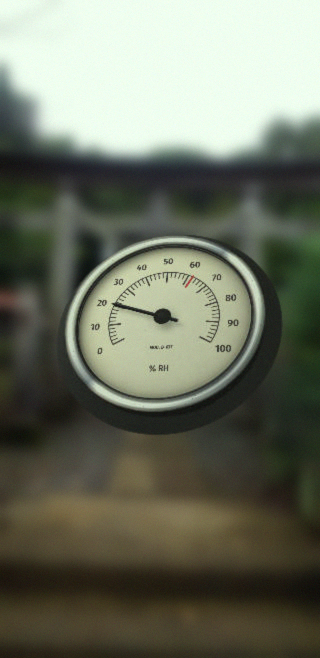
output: 20 %
